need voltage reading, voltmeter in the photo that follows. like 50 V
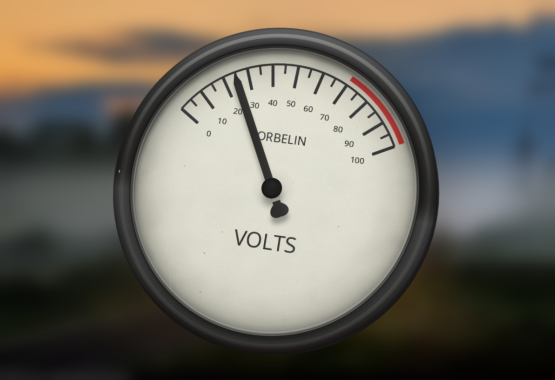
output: 25 V
